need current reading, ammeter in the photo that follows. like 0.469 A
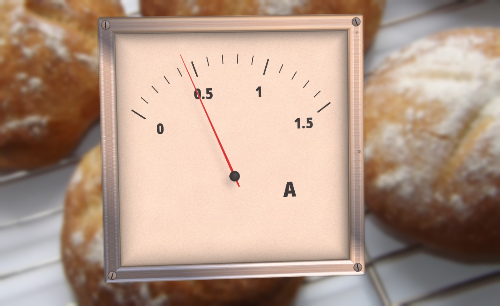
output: 0.45 A
